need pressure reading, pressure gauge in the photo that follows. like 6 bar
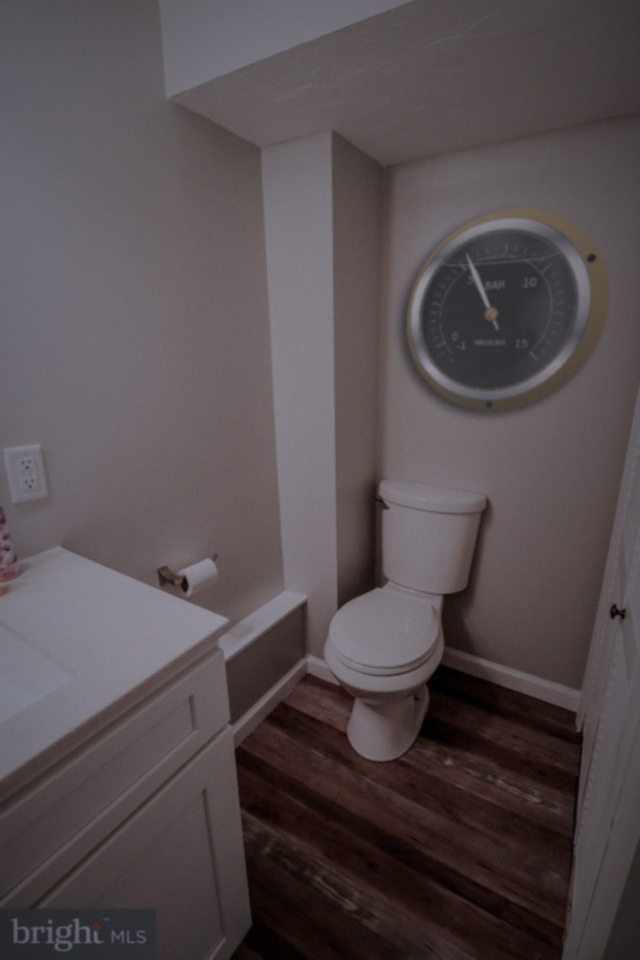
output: 5.5 bar
